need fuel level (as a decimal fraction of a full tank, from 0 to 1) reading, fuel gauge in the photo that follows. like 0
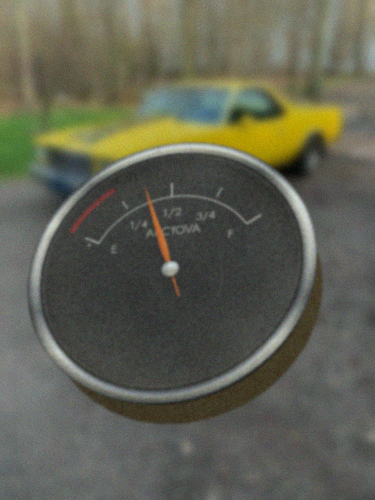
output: 0.375
